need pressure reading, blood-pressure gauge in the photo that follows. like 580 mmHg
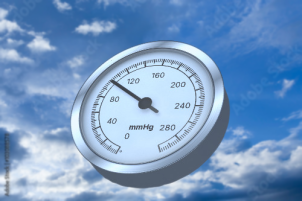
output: 100 mmHg
